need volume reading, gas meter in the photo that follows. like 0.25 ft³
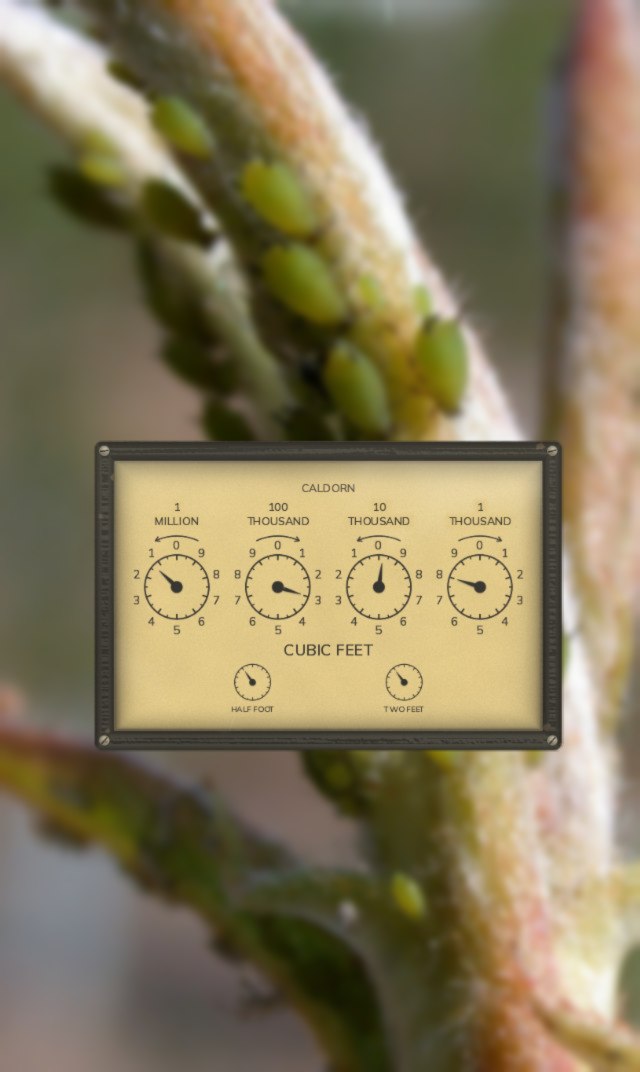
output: 129800 ft³
